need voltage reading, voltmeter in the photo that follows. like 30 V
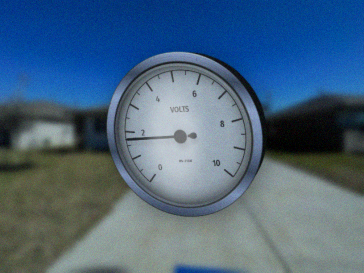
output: 1.75 V
